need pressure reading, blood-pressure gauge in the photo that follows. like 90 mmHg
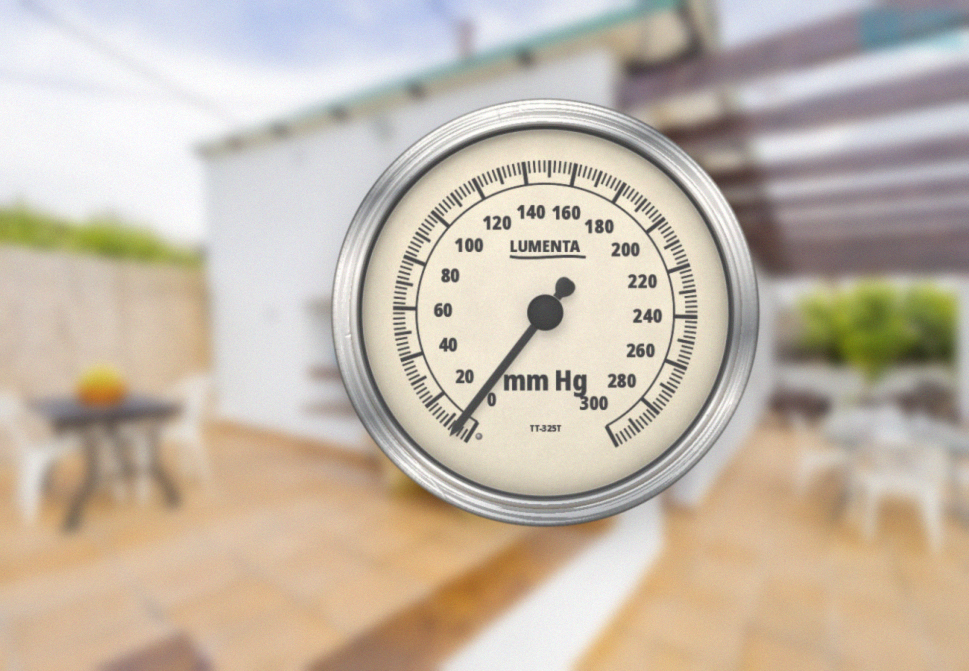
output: 6 mmHg
